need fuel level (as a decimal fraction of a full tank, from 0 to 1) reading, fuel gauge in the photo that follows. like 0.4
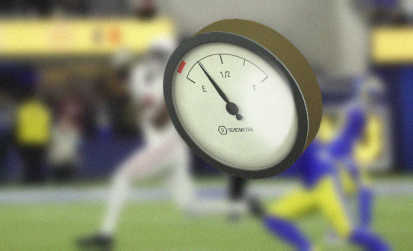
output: 0.25
